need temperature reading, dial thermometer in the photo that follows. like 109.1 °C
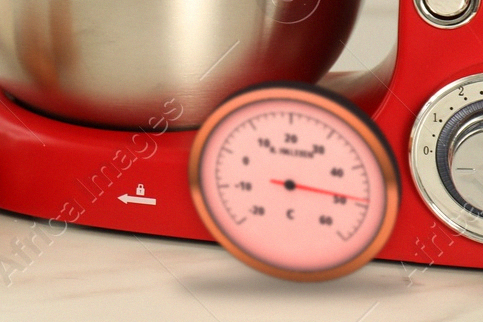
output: 48 °C
